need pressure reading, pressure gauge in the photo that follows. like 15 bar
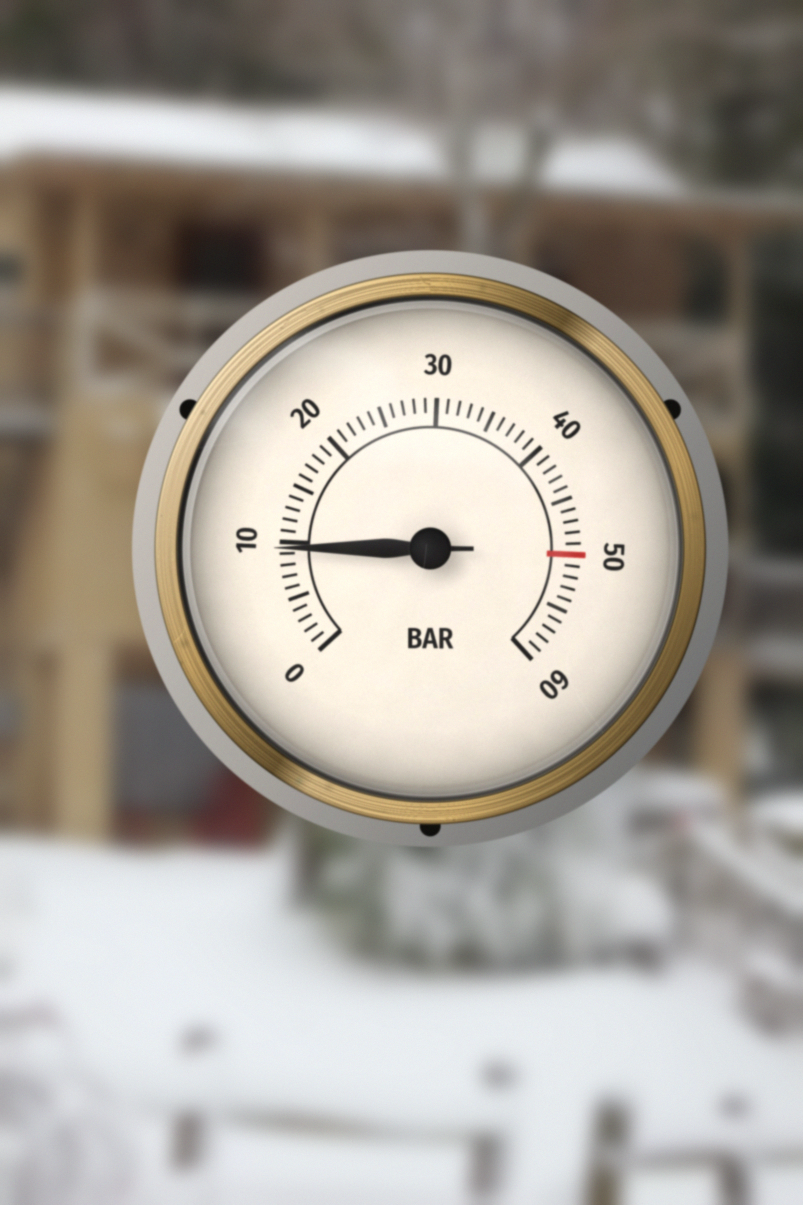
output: 9.5 bar
